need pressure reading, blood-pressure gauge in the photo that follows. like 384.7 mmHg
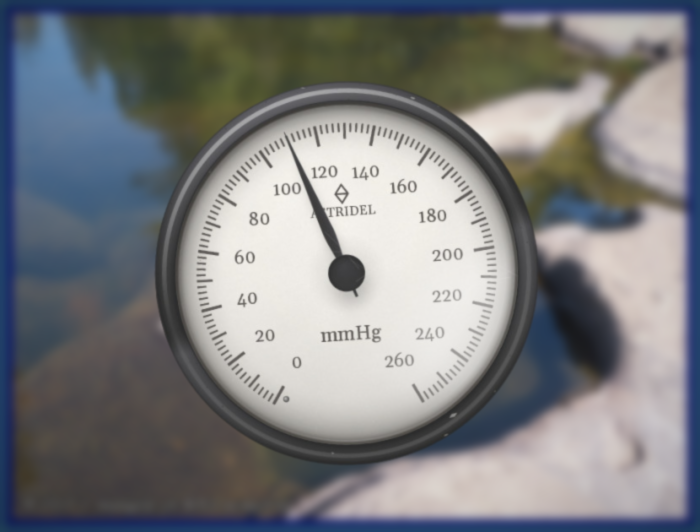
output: 110 mmHg
